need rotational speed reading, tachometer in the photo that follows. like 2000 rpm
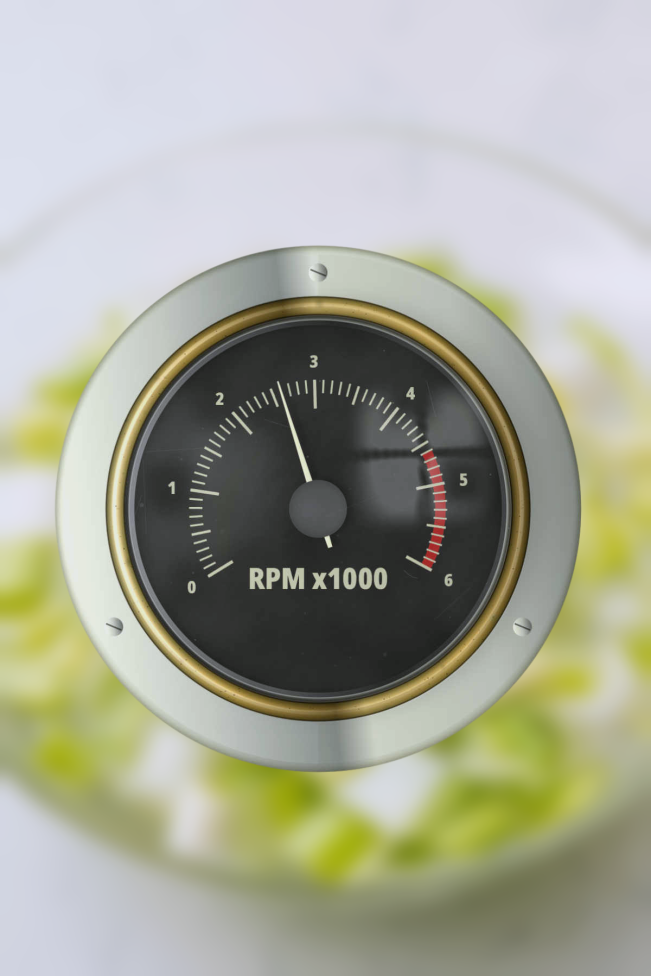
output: 2600 rpm
